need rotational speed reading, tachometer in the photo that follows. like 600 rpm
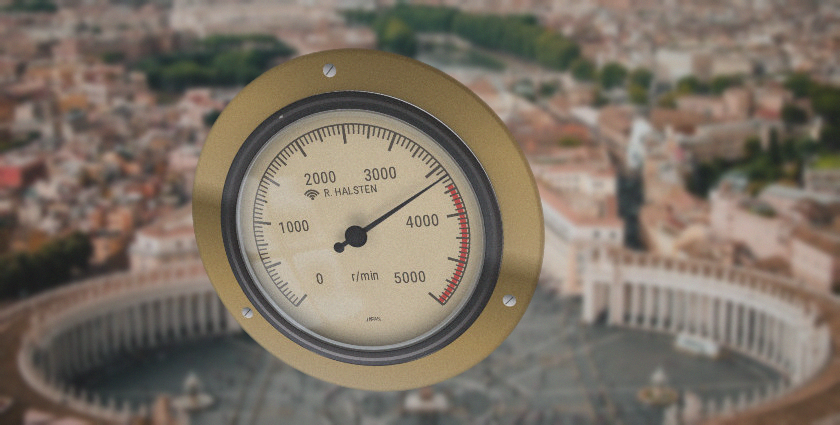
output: 3600 rpm
